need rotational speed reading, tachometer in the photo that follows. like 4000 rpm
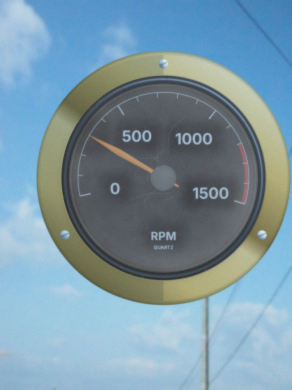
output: 300 rpm
